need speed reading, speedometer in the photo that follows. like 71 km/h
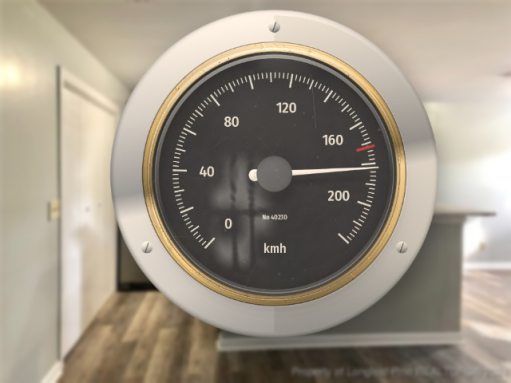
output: 182 km/h
